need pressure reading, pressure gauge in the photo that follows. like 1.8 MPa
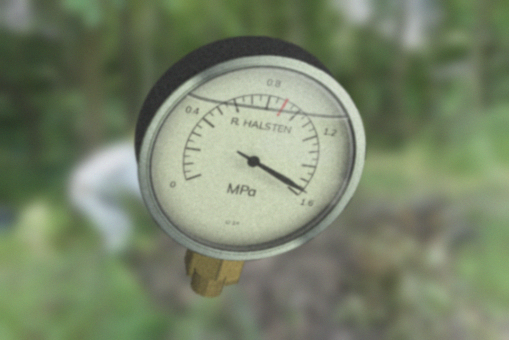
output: 1.55 MPa
